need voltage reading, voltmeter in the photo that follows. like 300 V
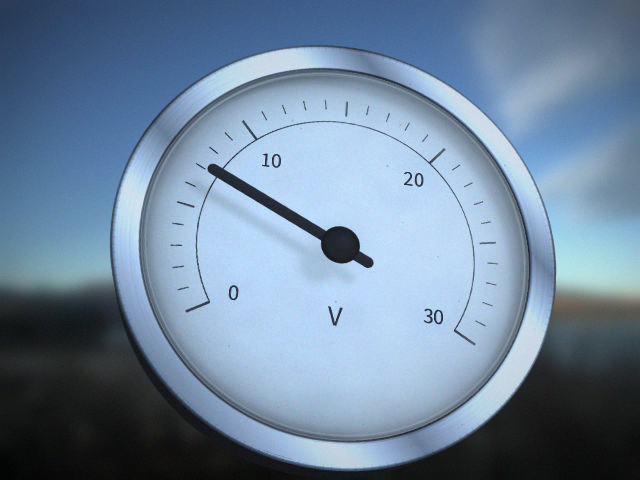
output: 7 V
